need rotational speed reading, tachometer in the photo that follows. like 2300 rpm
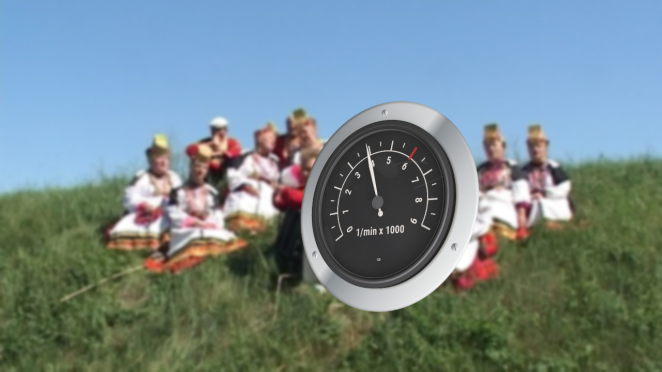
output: 4000 rpm
